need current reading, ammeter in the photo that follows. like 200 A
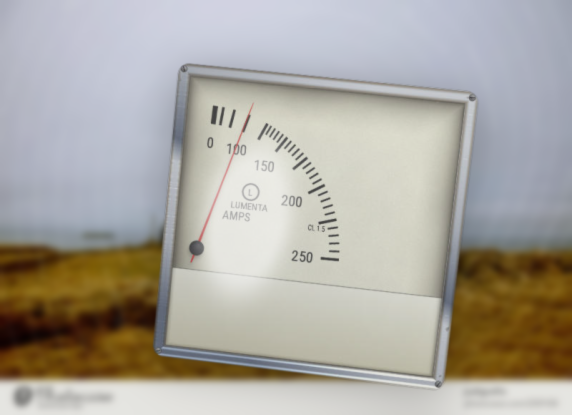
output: 100 A
